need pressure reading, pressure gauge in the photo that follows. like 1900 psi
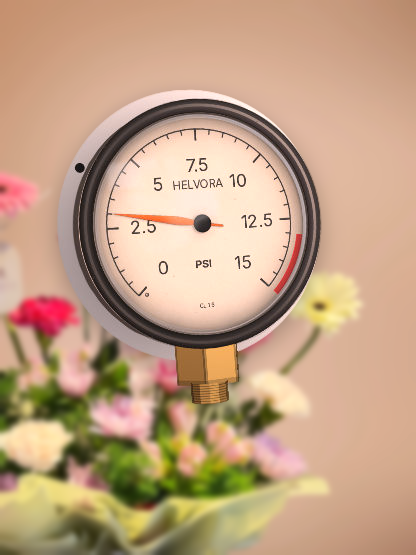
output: 3 psi
